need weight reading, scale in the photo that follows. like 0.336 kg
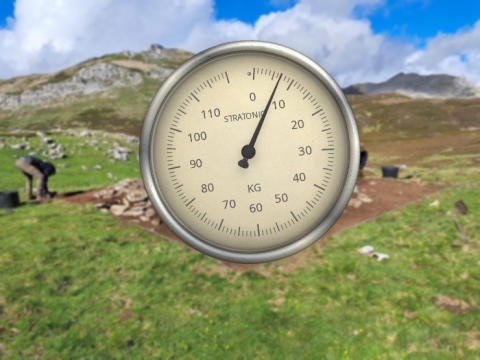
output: 7 kg
